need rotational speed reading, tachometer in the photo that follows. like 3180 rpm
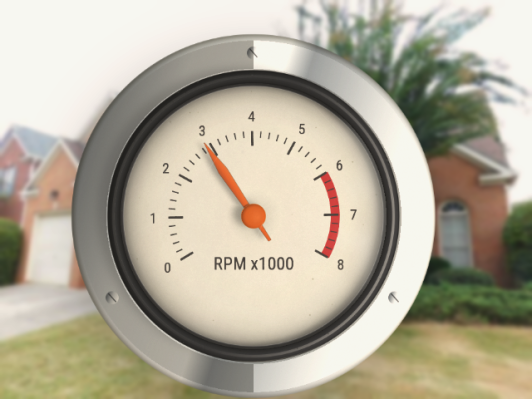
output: 2900 rpm
